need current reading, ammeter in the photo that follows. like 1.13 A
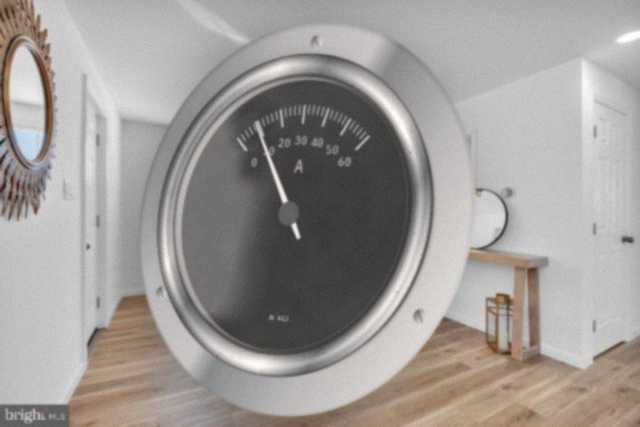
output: 10 A
